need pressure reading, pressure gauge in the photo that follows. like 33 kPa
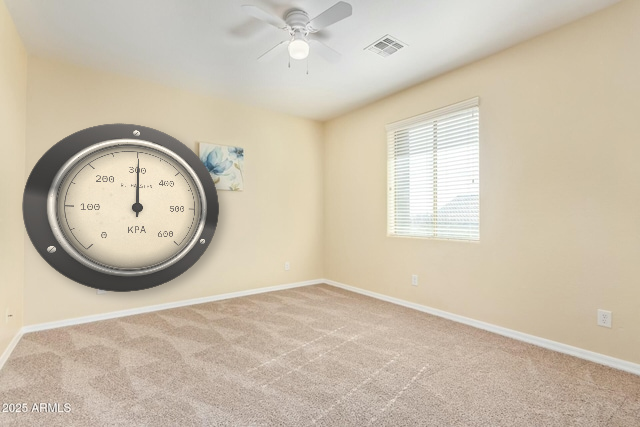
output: 300 kPa
